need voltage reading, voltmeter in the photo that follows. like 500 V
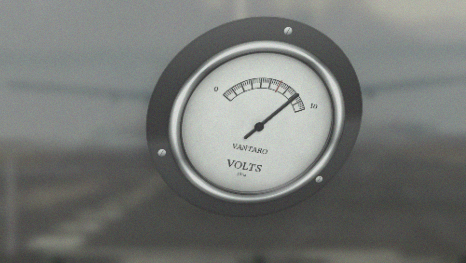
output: 8 V
